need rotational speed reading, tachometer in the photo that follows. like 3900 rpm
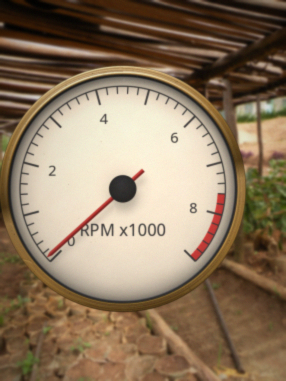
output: 100 rpm
